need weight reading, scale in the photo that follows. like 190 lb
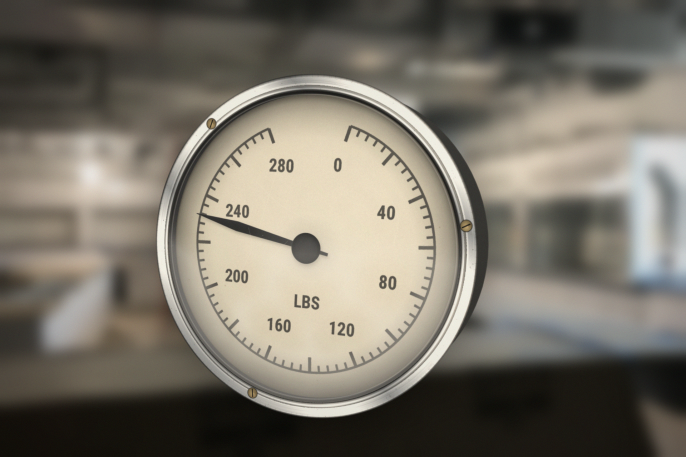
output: 232 lb
